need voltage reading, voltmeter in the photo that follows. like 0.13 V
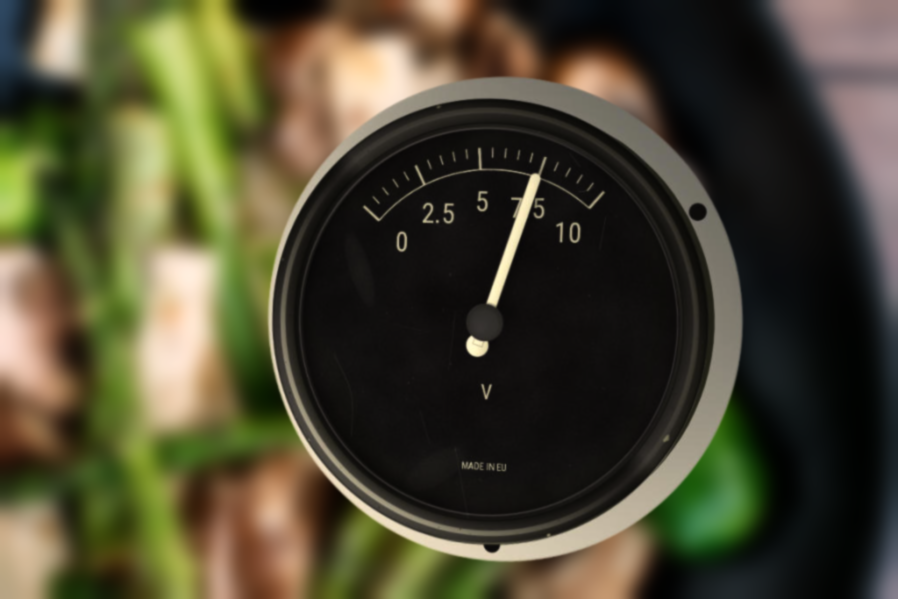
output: 7.5 V
